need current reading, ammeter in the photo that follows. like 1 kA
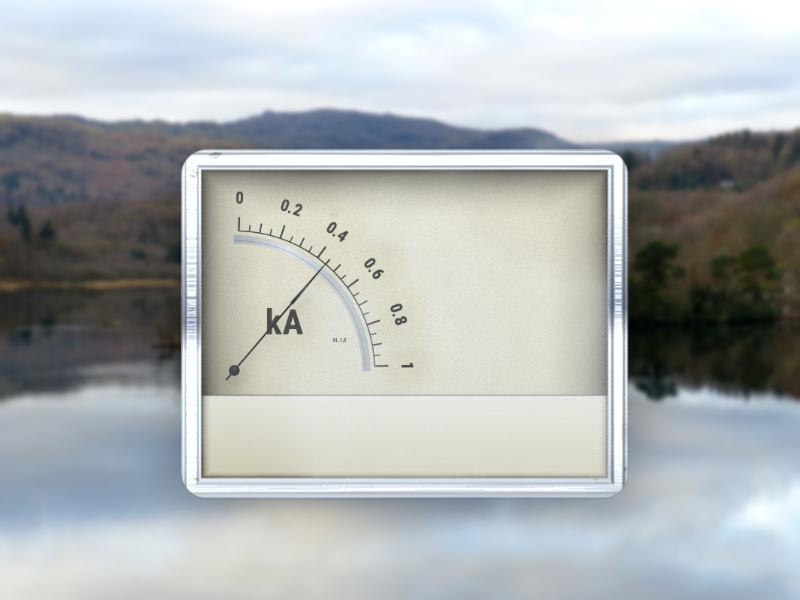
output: 0.45 kA
